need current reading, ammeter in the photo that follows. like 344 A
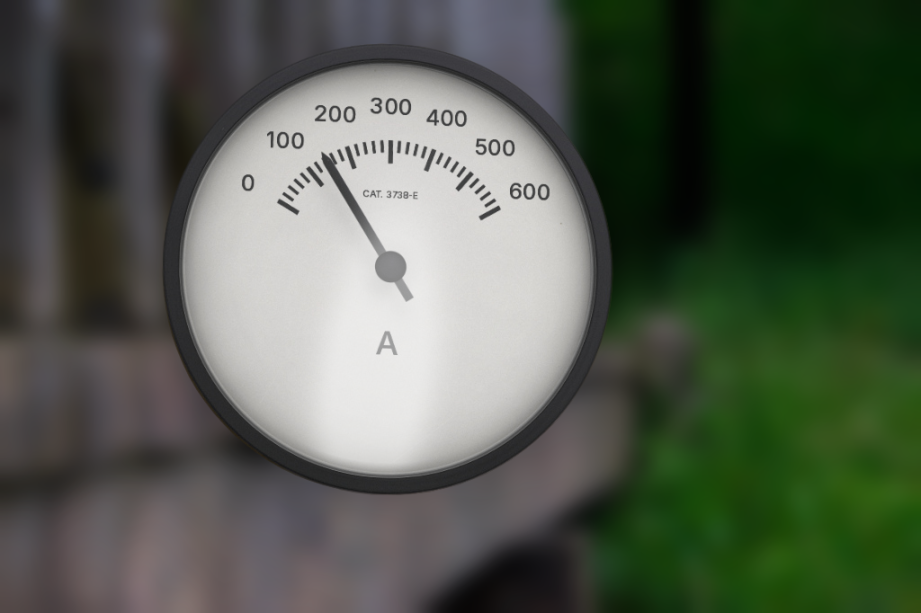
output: 140 A
